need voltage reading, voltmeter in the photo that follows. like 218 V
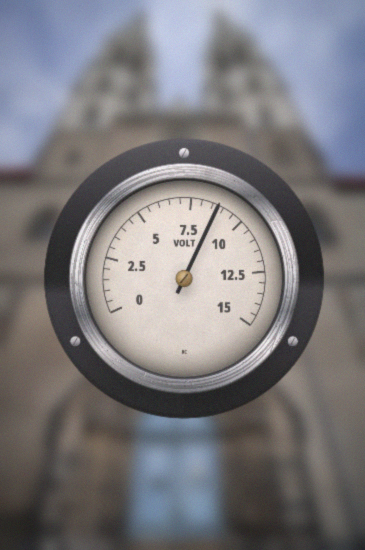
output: 8.75 V
